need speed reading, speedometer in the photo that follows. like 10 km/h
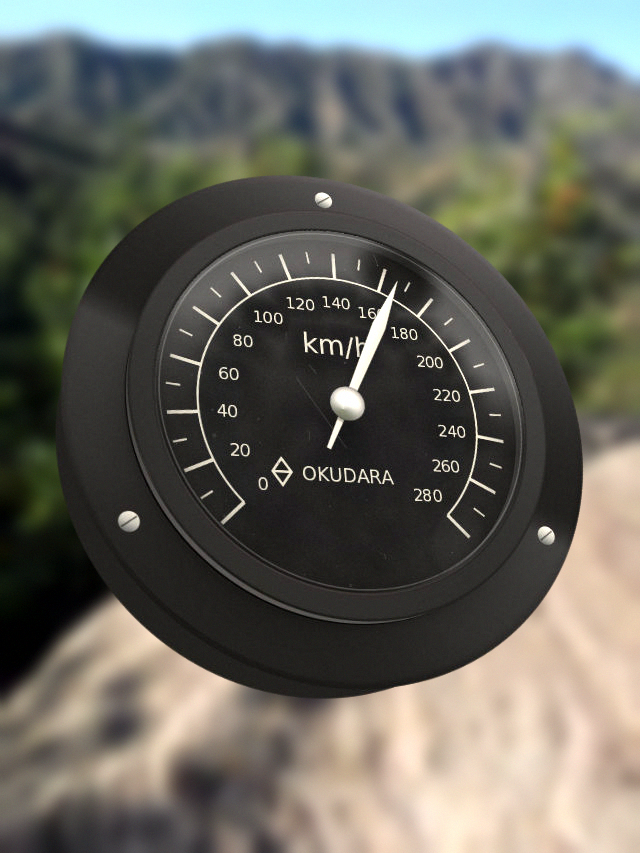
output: 165 km/h
